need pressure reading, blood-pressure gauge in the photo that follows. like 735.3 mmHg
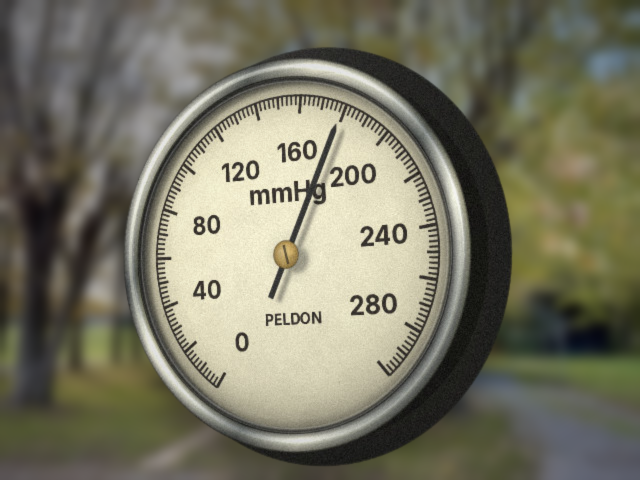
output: 180 mmHg
